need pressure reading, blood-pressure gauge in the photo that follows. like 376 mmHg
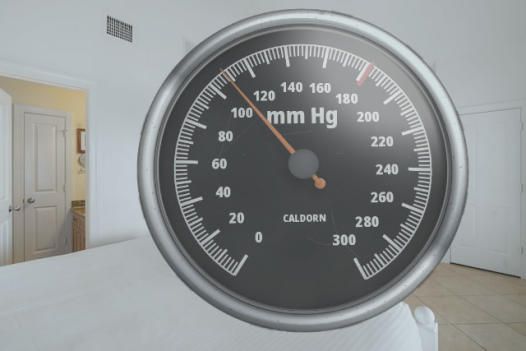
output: 108 mmHg
